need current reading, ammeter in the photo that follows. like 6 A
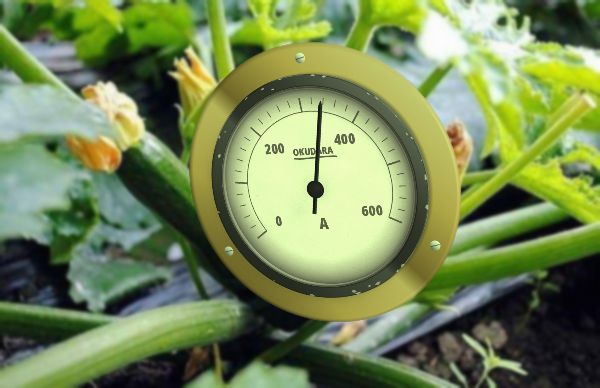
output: 340 A
